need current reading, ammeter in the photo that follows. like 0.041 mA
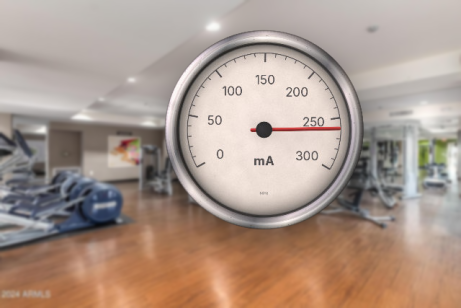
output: 260 mA
